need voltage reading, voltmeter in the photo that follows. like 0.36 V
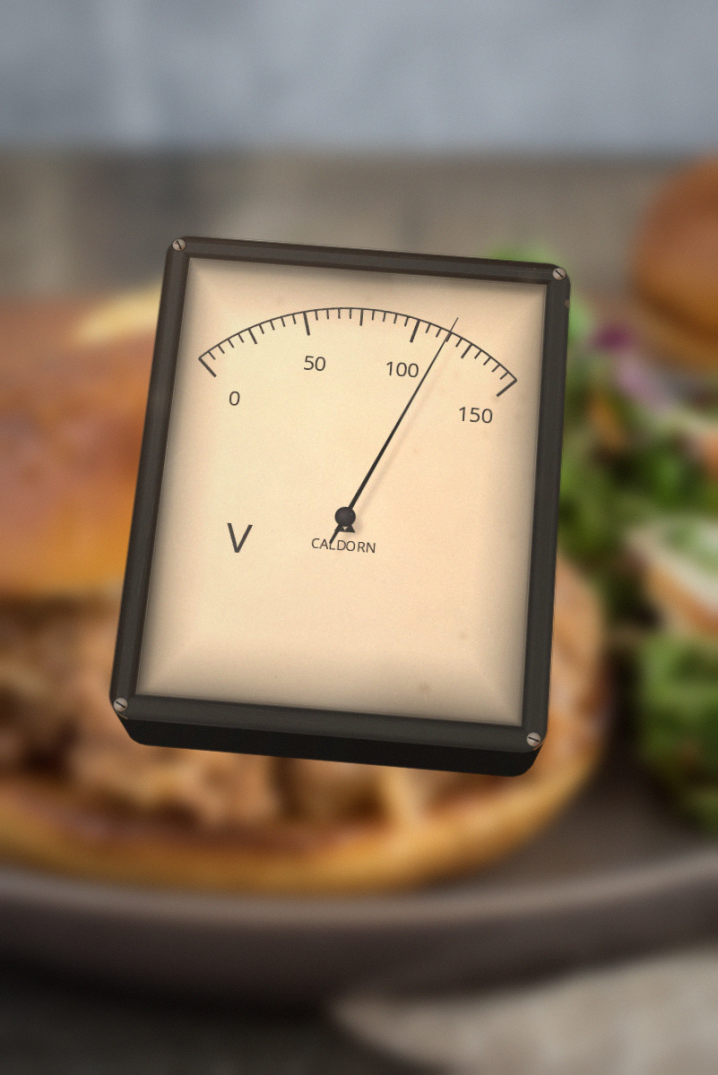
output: 115 V
